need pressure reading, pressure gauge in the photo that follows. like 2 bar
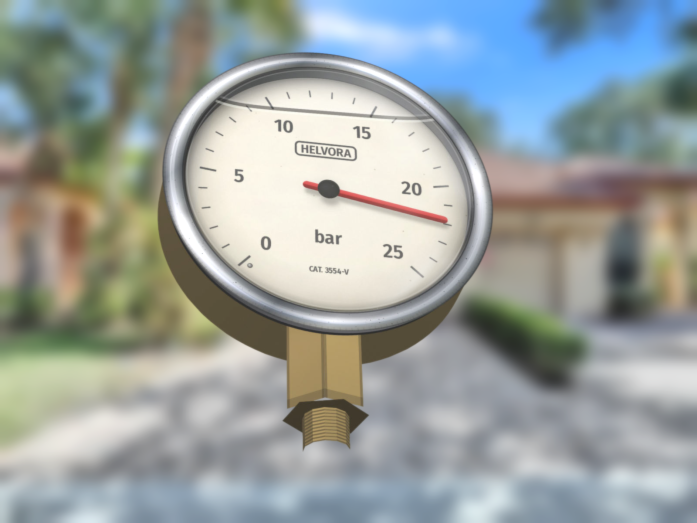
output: 22 bar
